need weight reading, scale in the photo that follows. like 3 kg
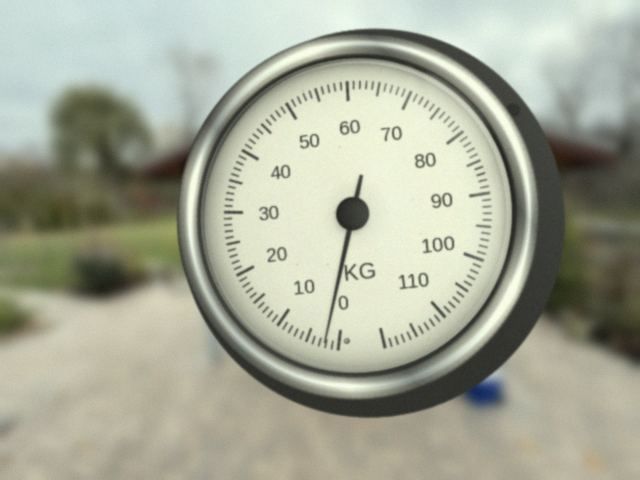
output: 2 kg
